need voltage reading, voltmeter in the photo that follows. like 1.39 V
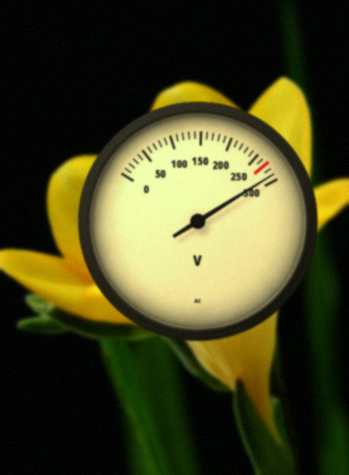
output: 290 V
